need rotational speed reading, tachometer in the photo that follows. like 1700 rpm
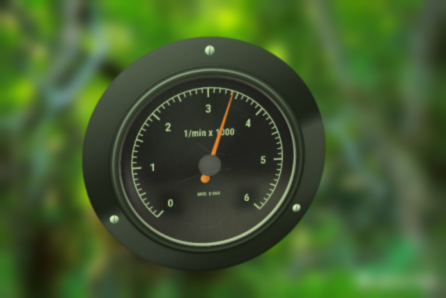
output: 3400 rpm
